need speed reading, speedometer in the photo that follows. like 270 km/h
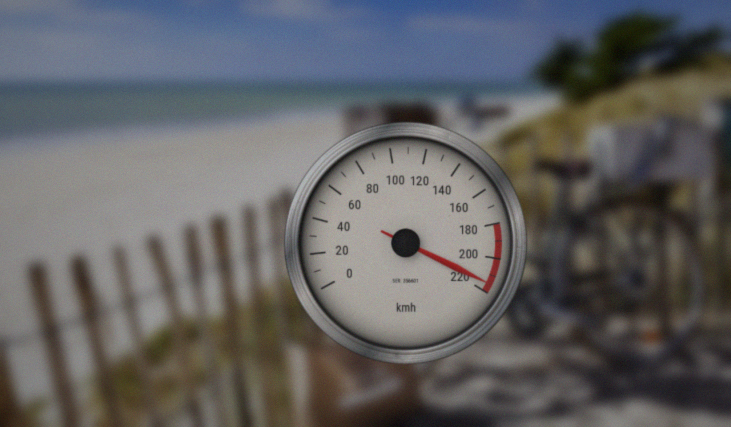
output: 215 km/h
